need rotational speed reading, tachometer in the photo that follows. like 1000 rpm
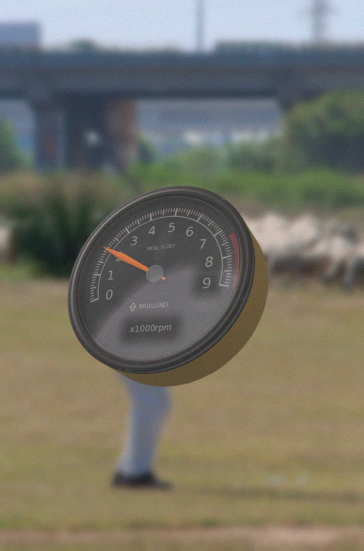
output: 2000 rpm
